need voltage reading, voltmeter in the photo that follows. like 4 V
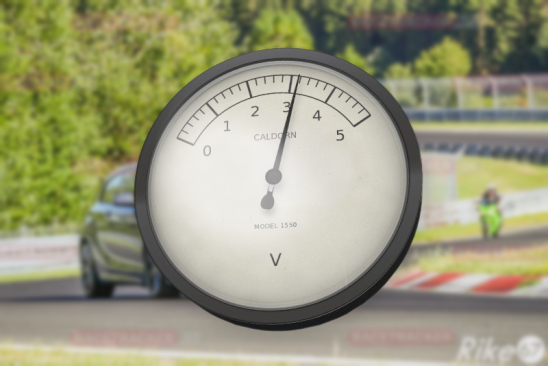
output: 3.2 V
